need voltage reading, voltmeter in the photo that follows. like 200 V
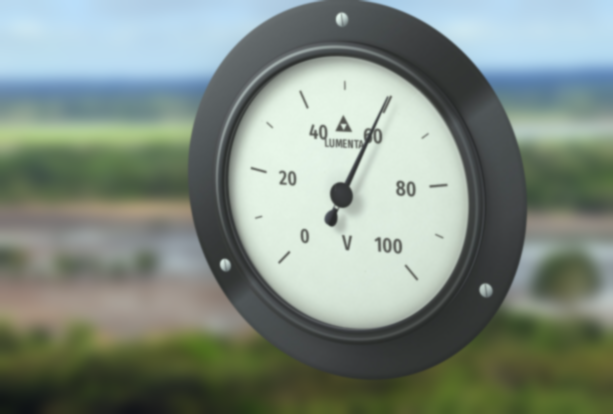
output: 60 V
